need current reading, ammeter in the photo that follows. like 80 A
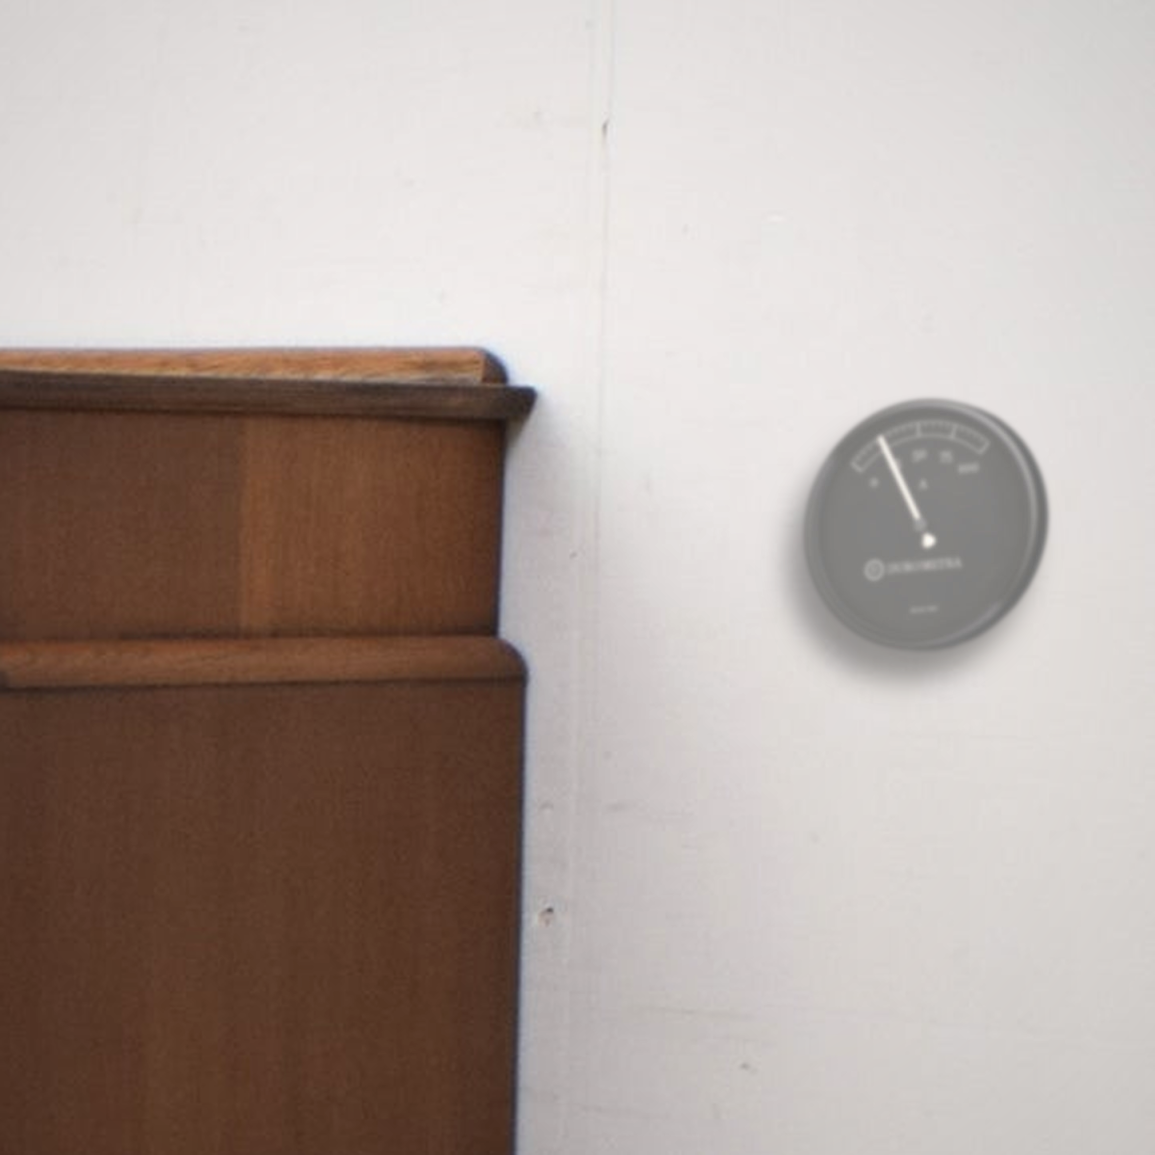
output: 25 A
